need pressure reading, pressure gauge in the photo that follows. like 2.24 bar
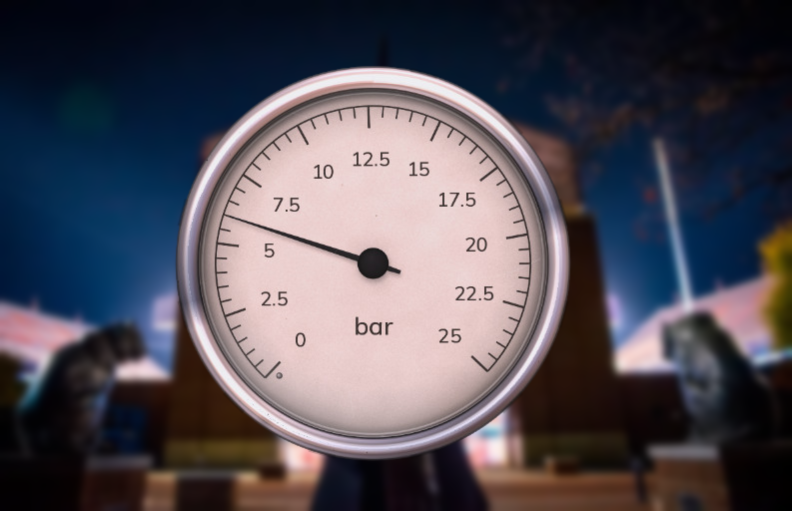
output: 6 bar
